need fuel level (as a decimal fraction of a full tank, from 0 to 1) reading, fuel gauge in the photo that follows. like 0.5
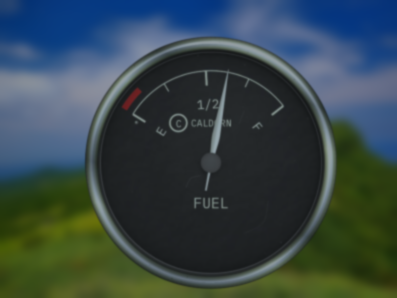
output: 0.625
